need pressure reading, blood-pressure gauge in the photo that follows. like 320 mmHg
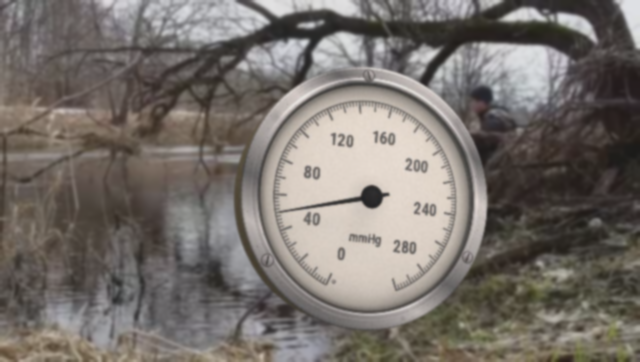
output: 50 mmHg
